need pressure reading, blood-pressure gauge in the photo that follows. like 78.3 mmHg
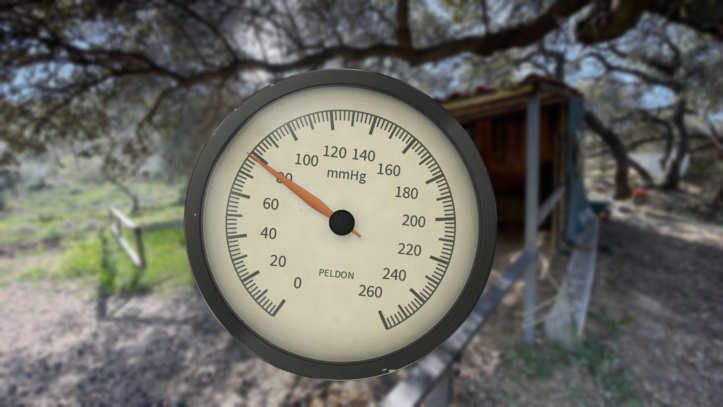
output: 78 mmHg
